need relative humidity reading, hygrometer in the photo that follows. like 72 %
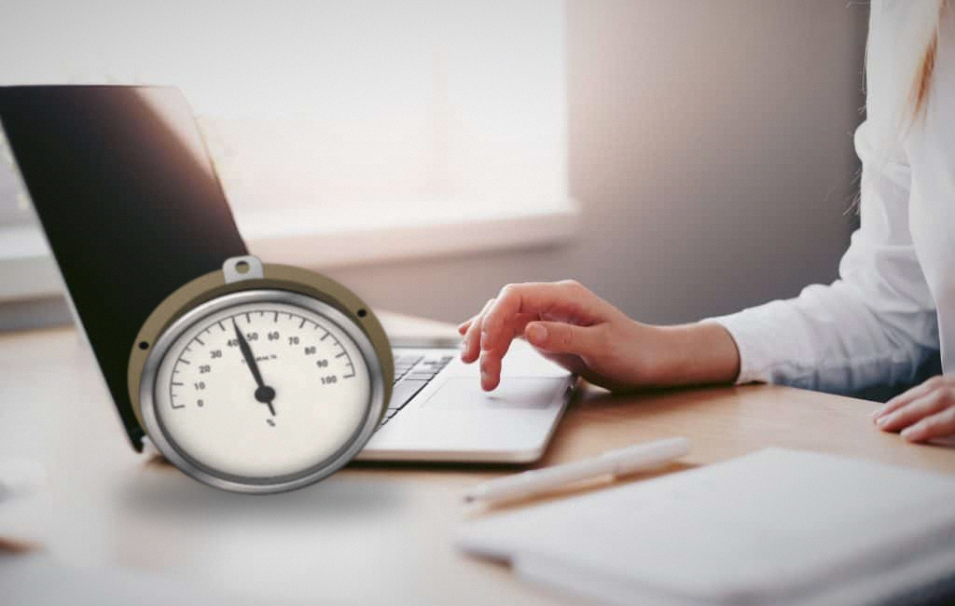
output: 45 %
